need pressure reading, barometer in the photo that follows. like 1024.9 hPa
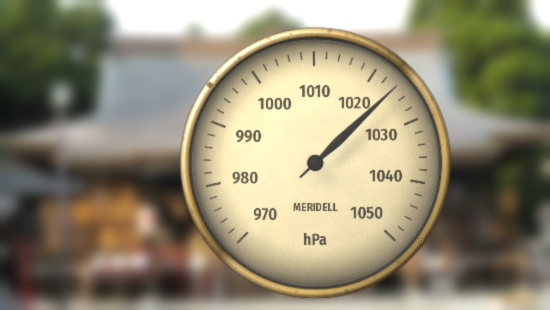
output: 1024 hPa
